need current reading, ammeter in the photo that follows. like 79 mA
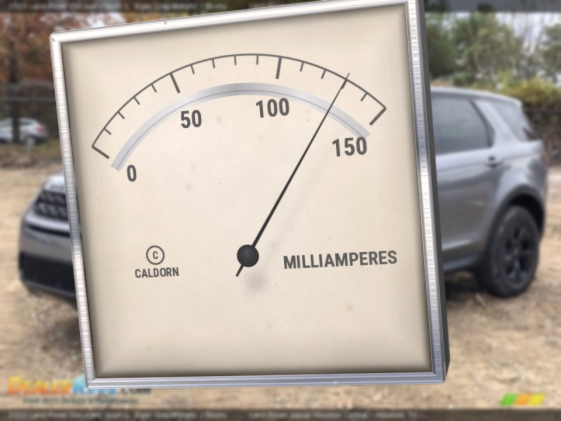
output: 130 mA
